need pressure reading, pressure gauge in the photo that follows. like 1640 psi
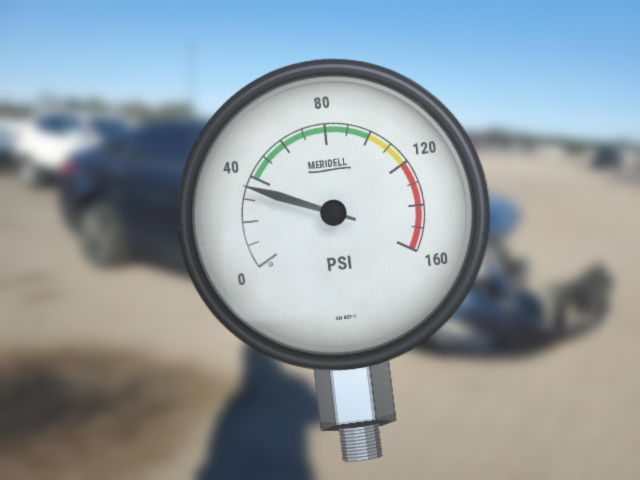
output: 35 psi
